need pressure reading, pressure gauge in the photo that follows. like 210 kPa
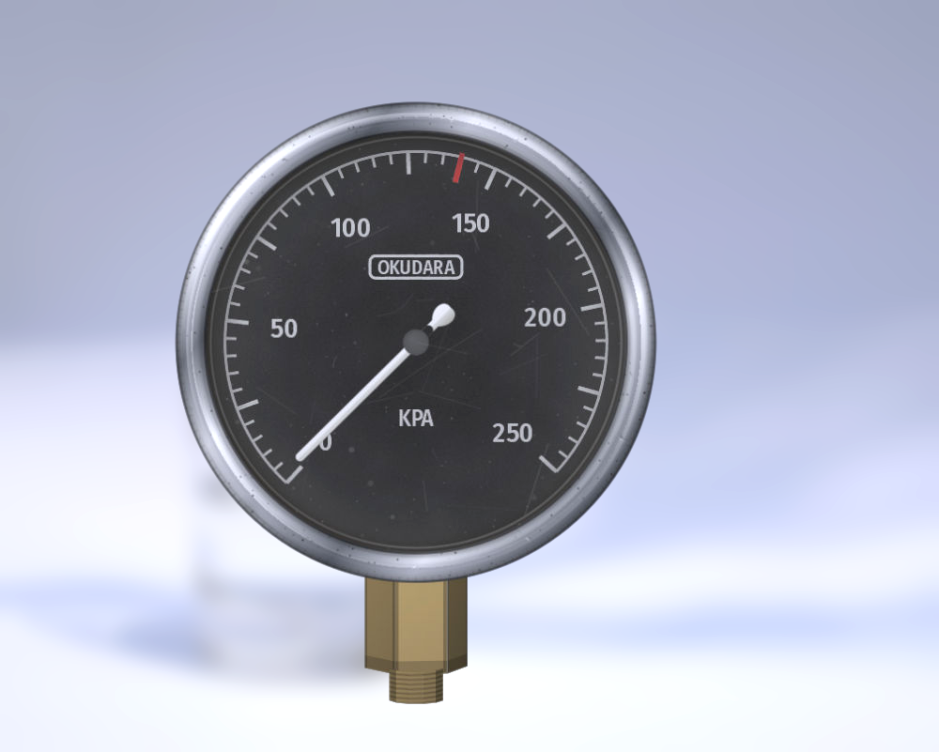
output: 2.5 kPa
